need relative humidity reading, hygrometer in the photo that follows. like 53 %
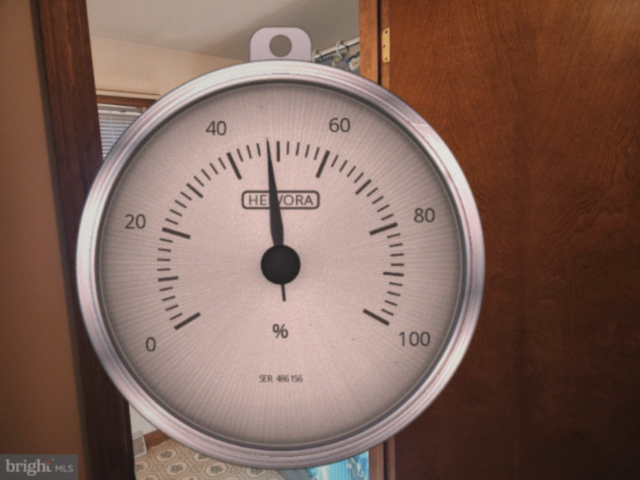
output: 48 %
